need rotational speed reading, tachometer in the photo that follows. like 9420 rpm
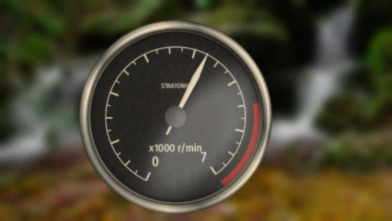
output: 4250 rpm
